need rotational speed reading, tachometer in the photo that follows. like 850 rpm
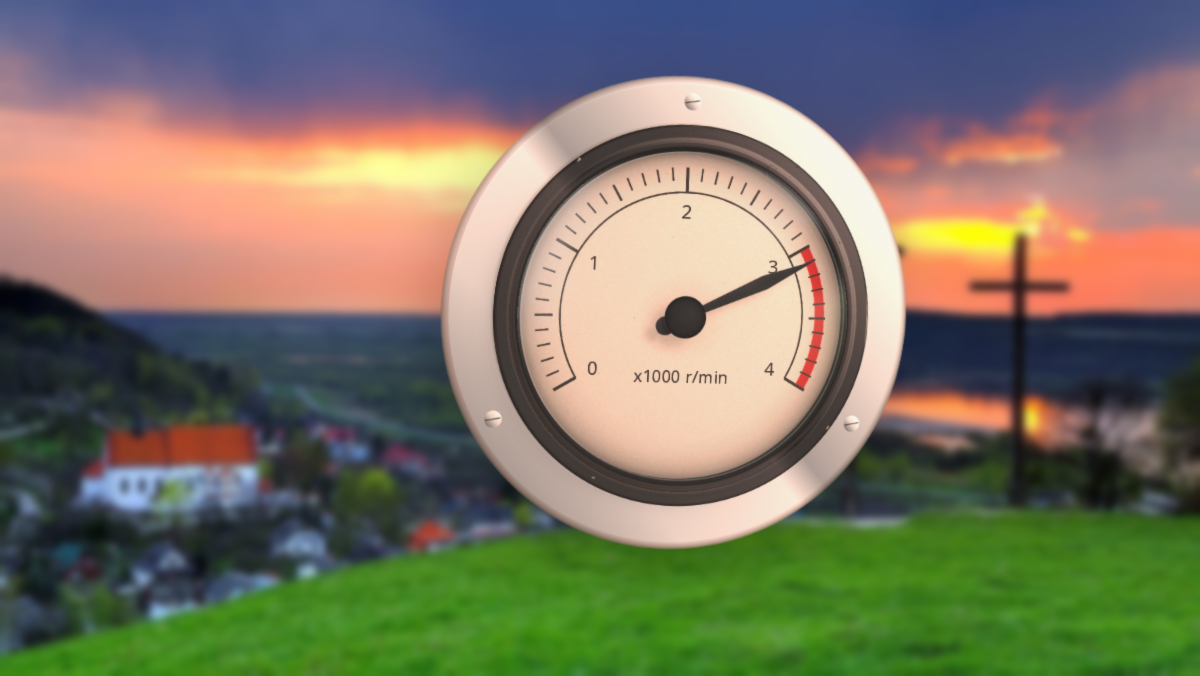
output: 3100 rpm
